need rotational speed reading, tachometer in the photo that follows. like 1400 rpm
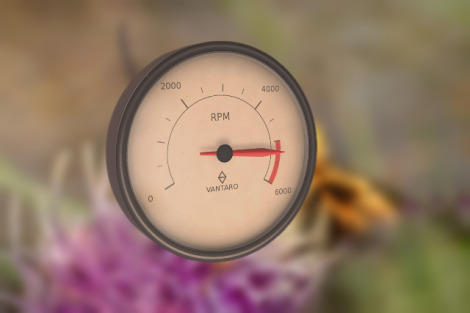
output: 5250 rpm
